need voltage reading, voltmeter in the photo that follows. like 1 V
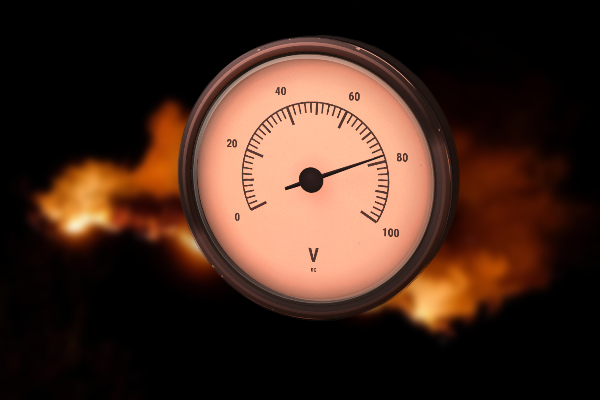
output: 78 V
